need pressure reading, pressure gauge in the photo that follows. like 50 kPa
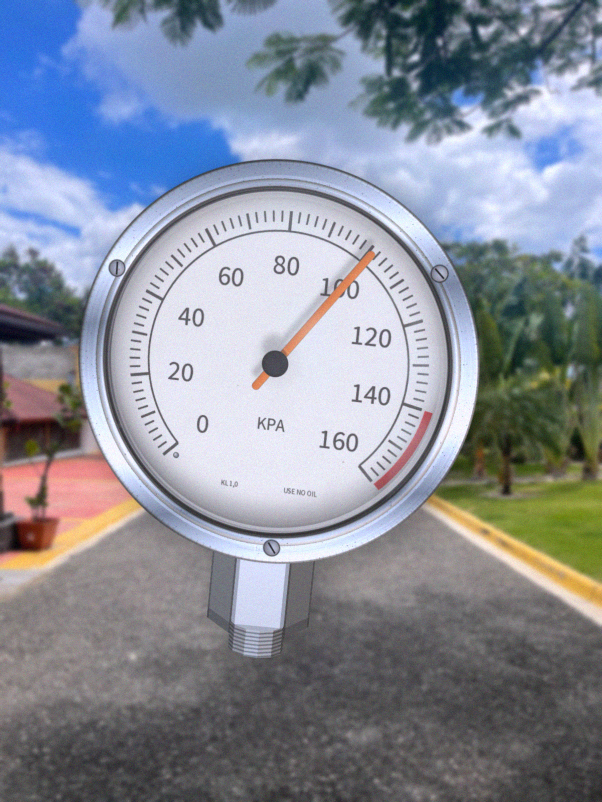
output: 101 kPa
